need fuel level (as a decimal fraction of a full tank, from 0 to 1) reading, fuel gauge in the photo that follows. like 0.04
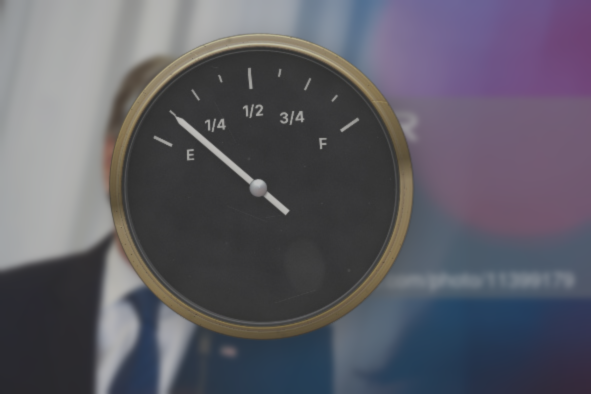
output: 0.125
